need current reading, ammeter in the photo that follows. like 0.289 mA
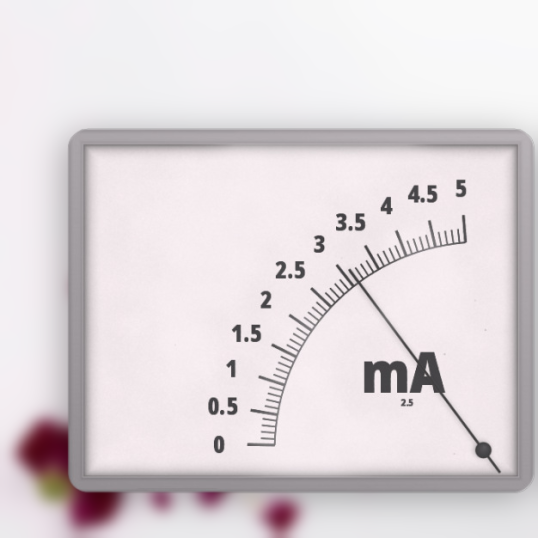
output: 3.1 mA
